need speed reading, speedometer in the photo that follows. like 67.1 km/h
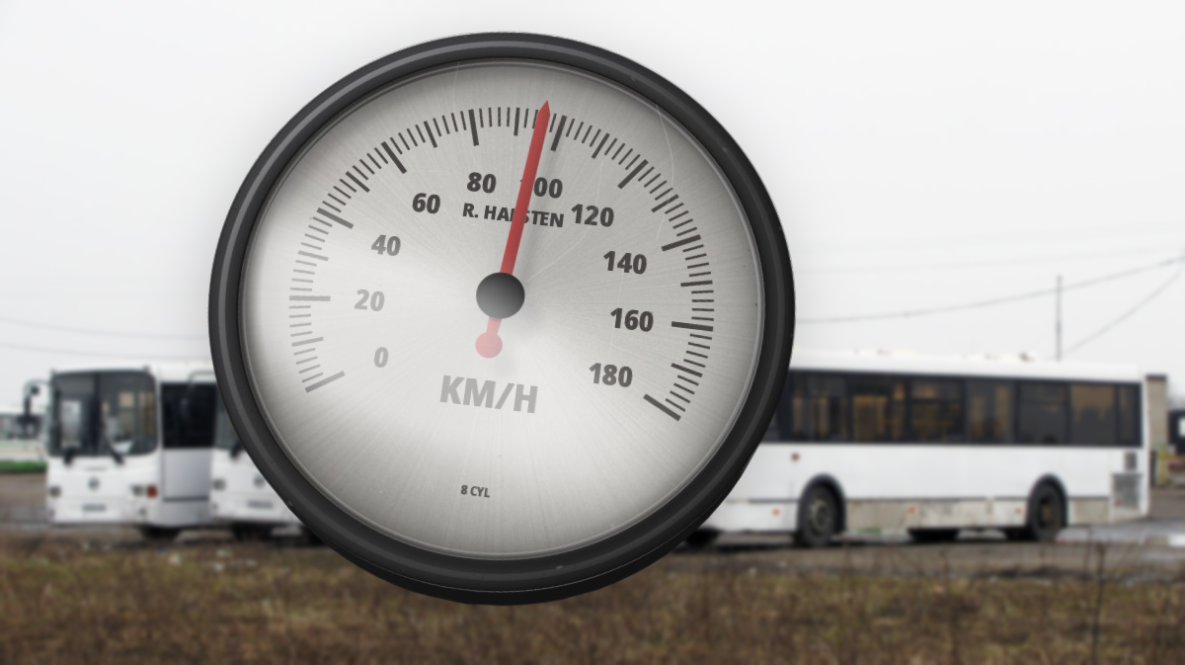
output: 96 km/h
